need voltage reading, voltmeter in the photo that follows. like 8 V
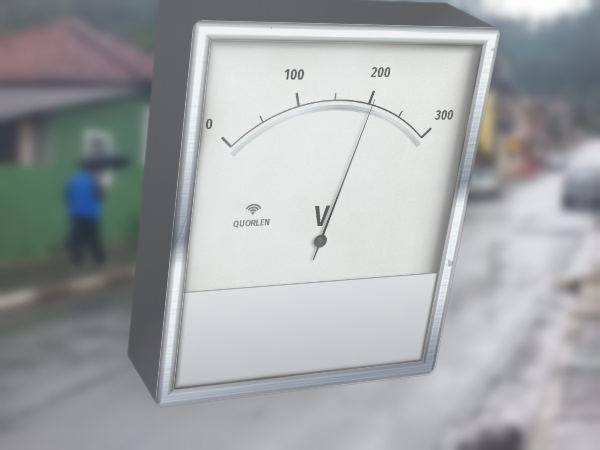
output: 200 V
